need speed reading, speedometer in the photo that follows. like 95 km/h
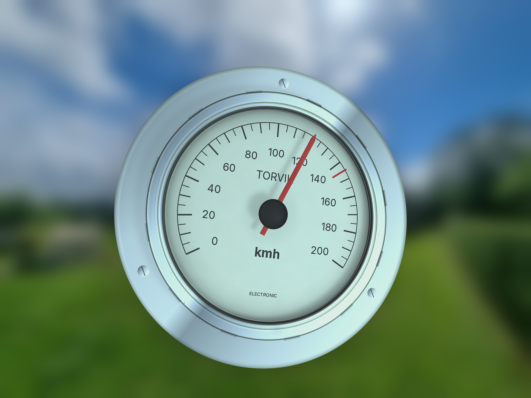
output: 120 km/h
